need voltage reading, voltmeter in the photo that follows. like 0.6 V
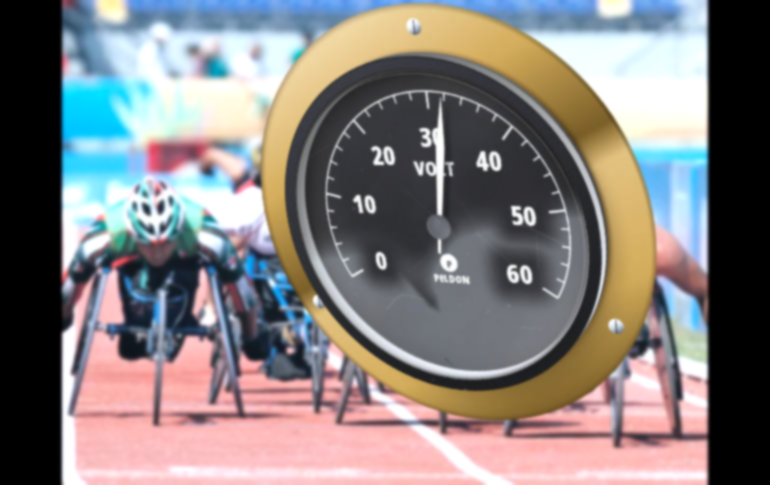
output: 32 V
